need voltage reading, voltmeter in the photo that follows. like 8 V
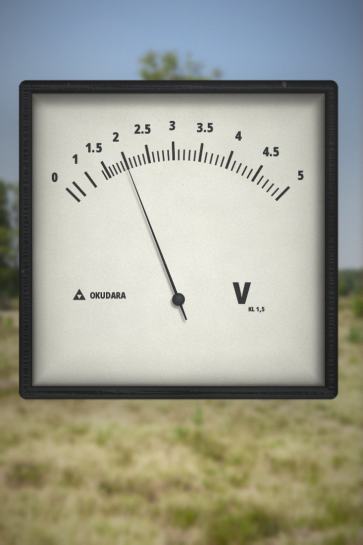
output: 2 V
